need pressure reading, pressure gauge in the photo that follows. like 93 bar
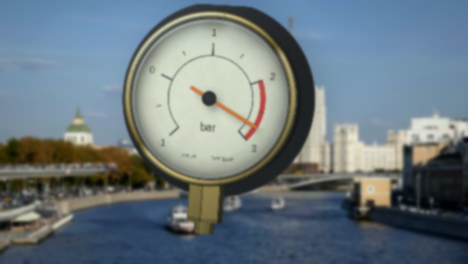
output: 2.75 bar
